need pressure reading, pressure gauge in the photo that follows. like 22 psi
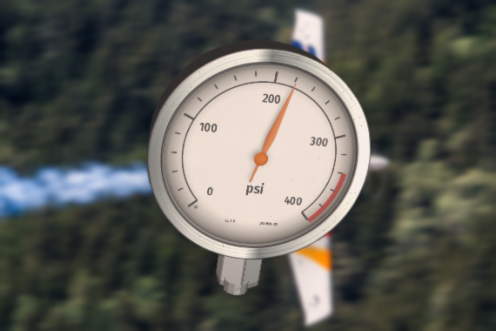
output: 220 psi
